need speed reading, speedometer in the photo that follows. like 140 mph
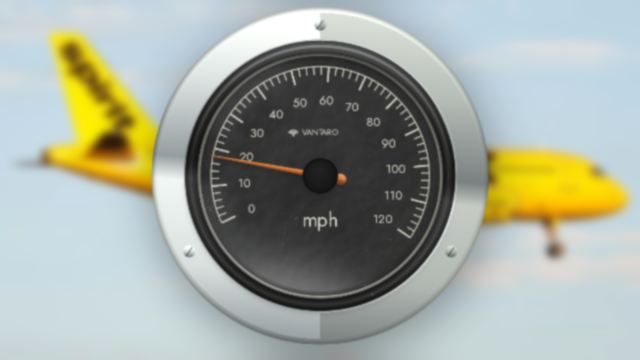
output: 18 mph
